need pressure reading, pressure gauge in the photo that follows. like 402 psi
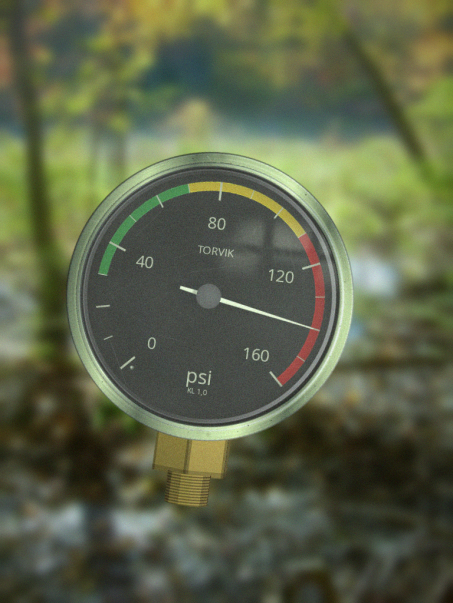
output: 140 psi
